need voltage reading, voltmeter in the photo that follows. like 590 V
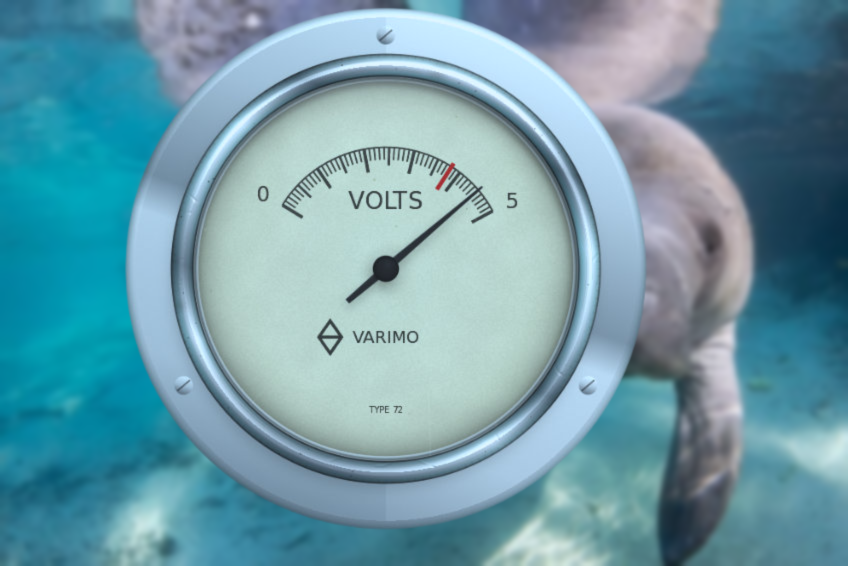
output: 4.5 V
